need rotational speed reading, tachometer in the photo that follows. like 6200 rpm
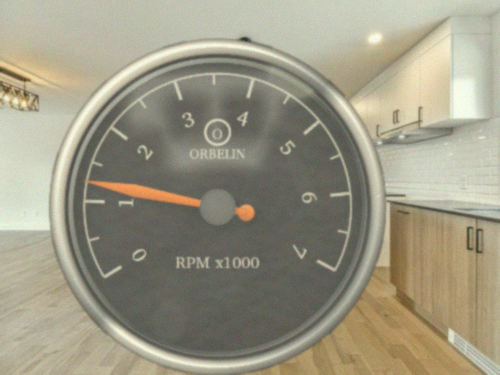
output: 1250 rpm
